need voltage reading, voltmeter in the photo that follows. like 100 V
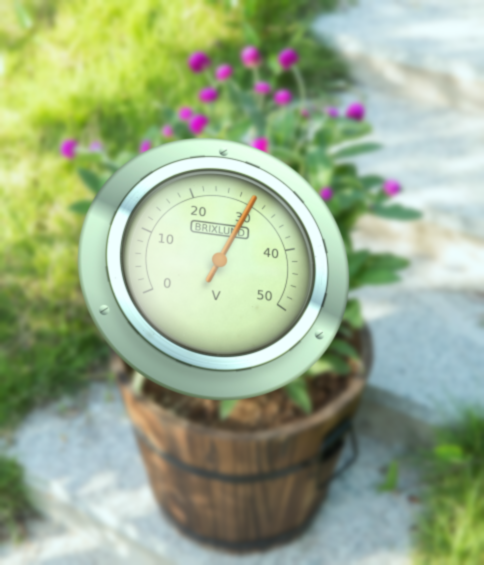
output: 30 V
